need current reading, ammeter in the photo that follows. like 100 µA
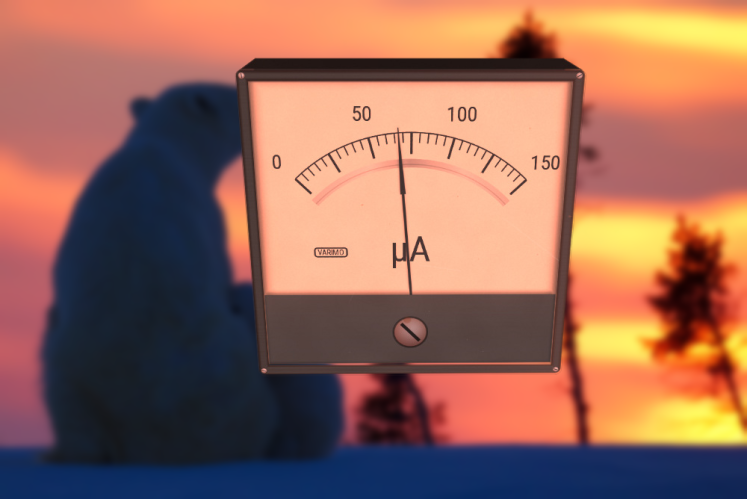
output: 67.5 µA
